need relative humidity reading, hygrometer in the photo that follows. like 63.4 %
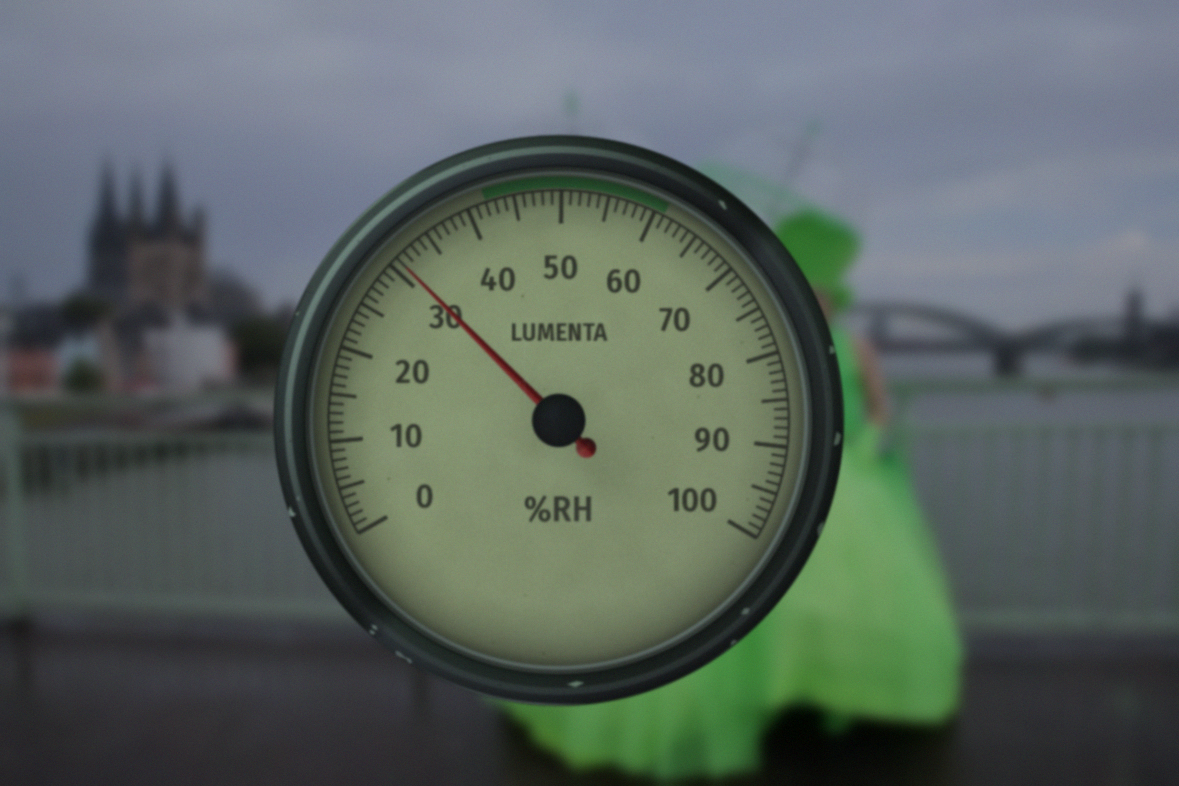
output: 31 %
